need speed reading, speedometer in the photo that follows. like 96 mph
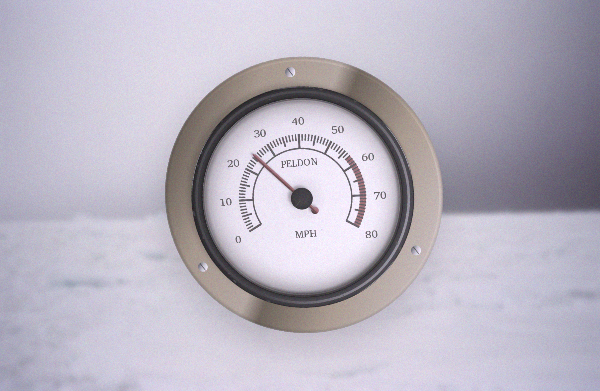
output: 25 mph
